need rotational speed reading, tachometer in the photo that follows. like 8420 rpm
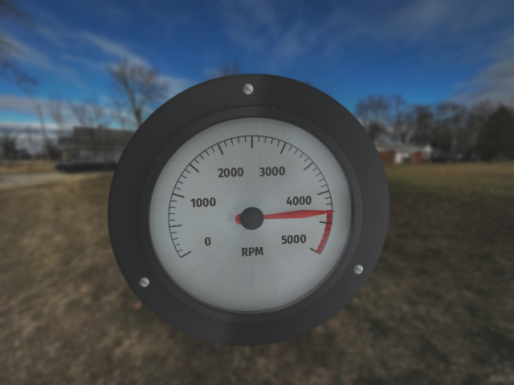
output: 4300 rpm
